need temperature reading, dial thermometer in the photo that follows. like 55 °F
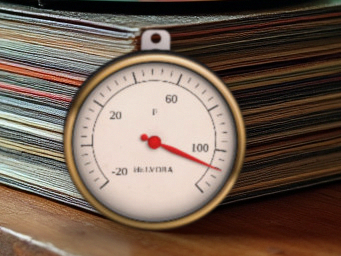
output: 108 °F
